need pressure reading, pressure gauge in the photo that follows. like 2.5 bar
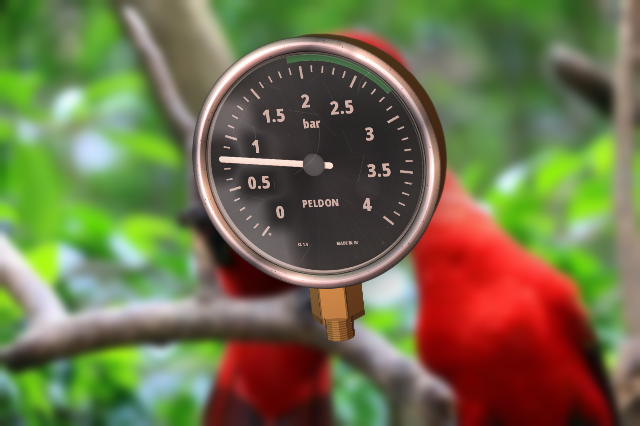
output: 0.8 bar
